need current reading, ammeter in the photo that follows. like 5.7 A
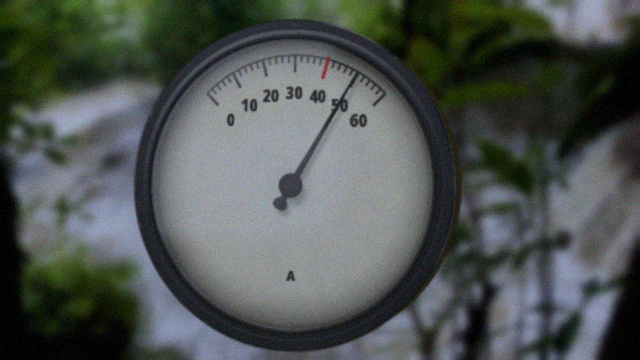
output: 50 A
